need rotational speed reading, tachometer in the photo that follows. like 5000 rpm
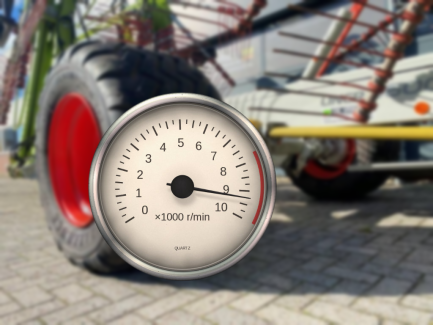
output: 9250 rpm
